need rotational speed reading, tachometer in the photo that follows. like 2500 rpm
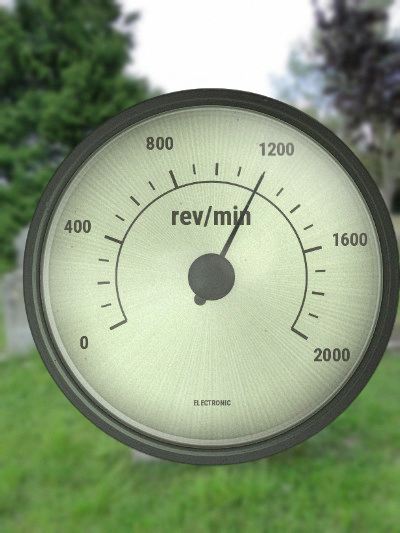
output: 1200 rpm
